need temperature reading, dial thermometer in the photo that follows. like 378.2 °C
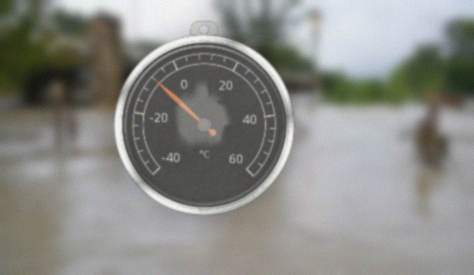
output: -8 °C
